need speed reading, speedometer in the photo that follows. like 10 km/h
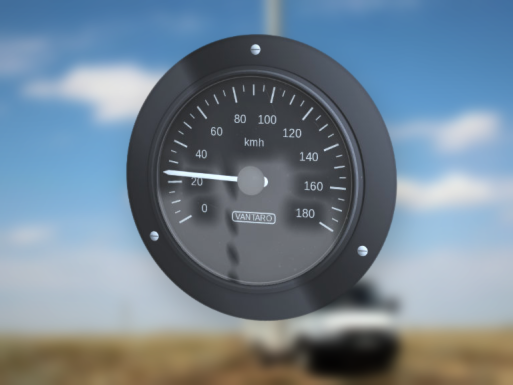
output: 25 km/h
